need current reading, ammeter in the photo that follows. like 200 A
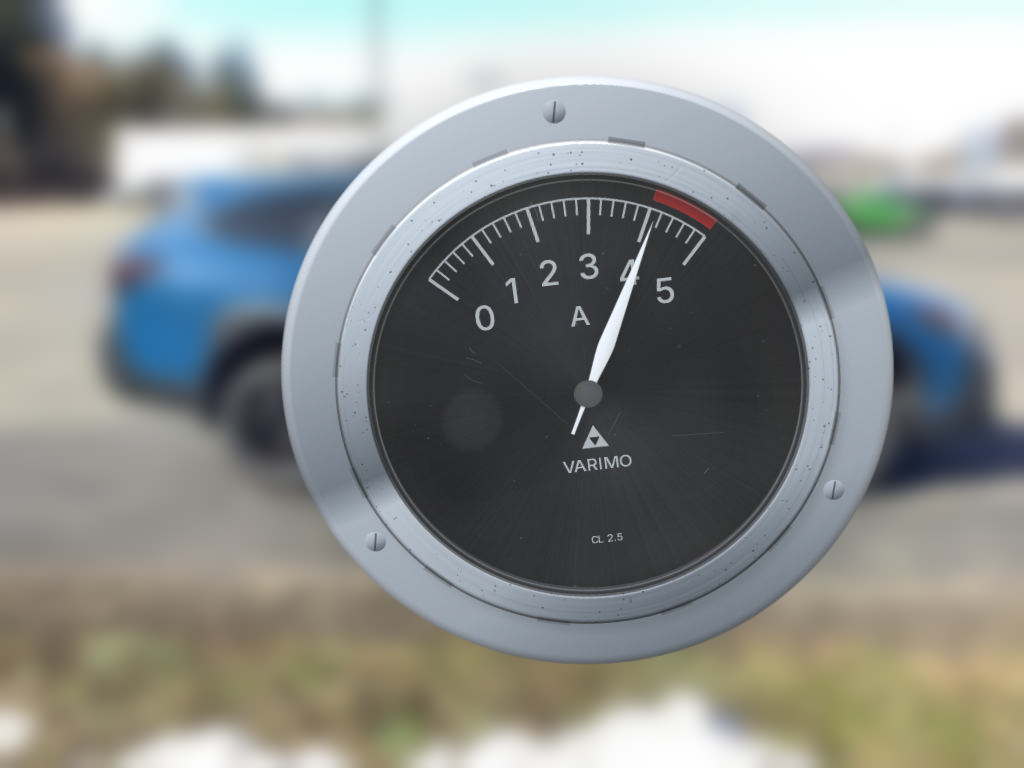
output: 4.1 A
